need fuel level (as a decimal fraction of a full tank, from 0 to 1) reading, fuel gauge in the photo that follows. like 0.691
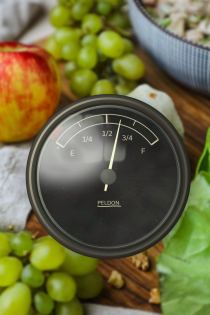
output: 0.625
